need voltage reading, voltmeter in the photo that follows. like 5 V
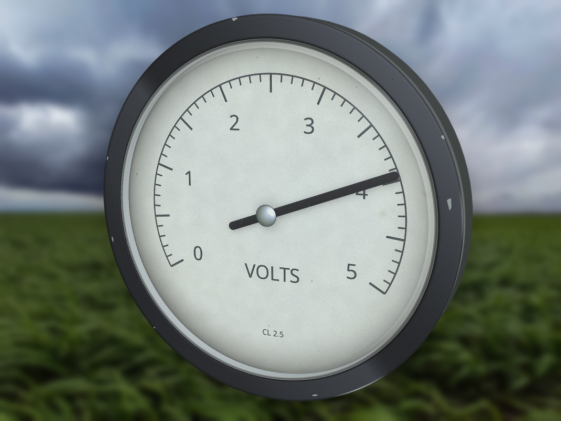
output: 3.95 V
